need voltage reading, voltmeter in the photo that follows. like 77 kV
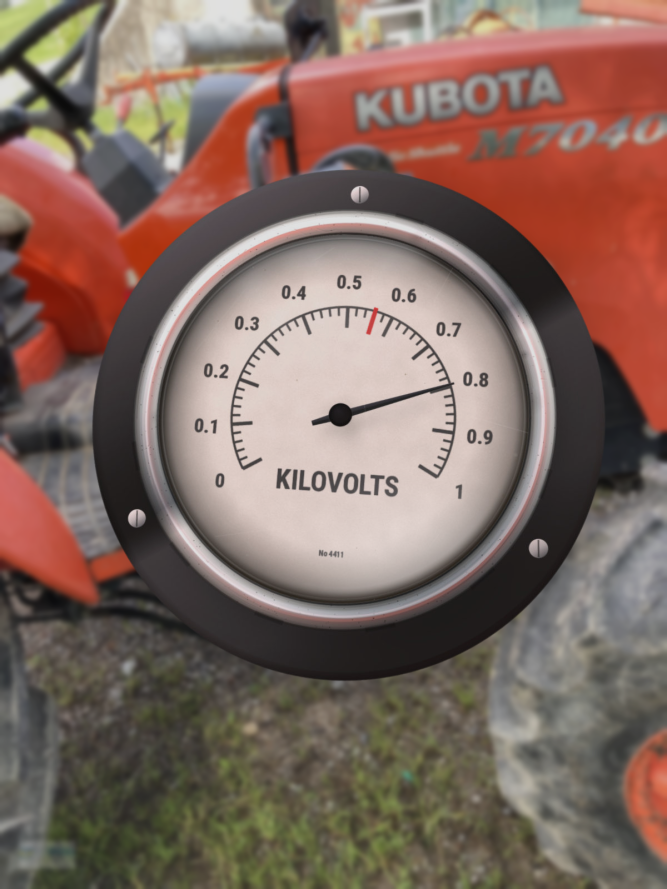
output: 0.8 kV
